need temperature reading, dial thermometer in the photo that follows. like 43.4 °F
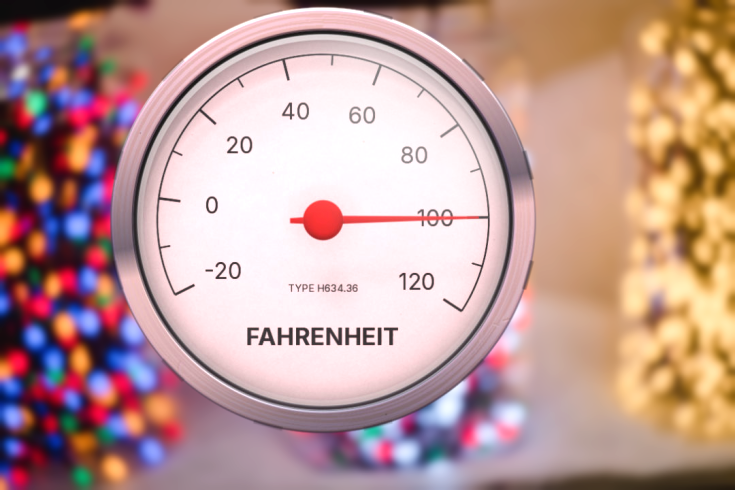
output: 100 °F
